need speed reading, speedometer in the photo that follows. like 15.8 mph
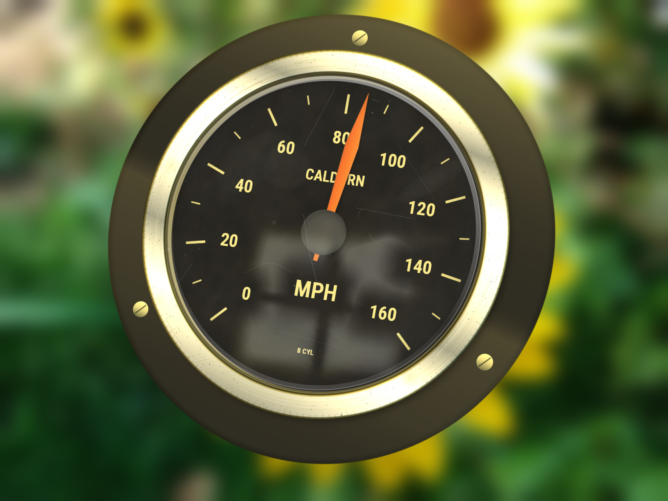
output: 85 mph
